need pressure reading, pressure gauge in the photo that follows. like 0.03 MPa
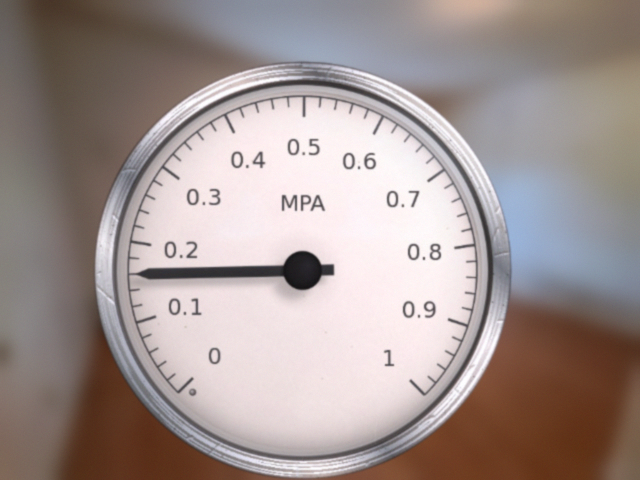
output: 0.16 MPa
